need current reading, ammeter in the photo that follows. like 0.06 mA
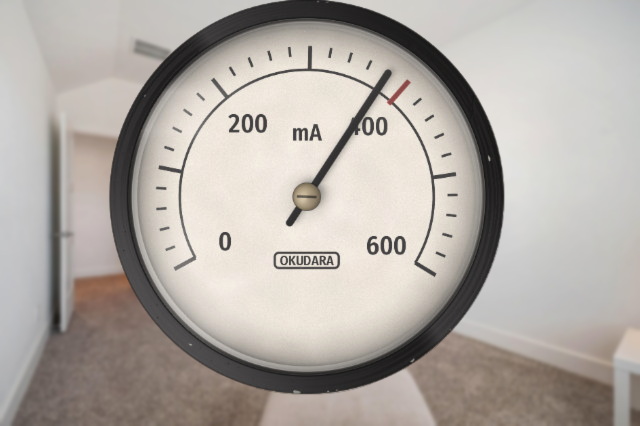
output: 380 mA
